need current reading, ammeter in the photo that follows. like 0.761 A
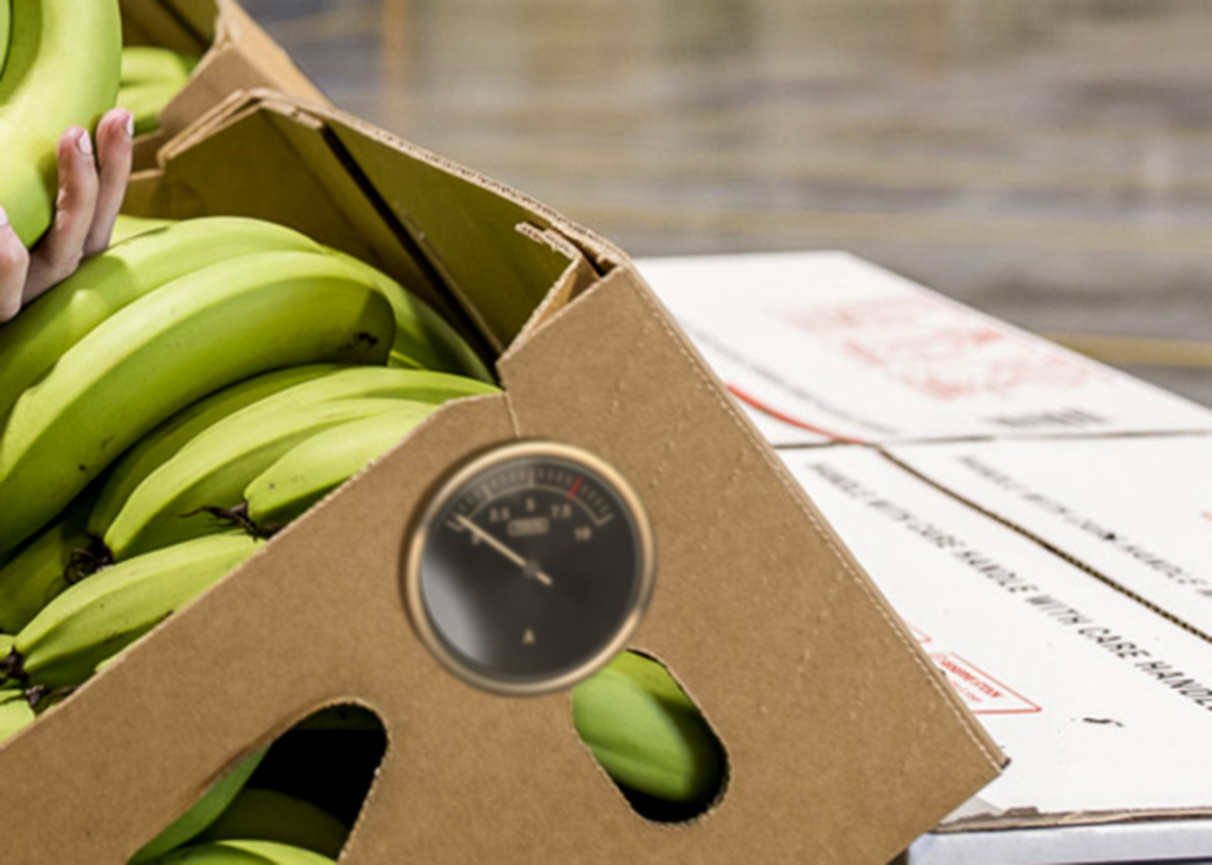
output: 0.5 A
